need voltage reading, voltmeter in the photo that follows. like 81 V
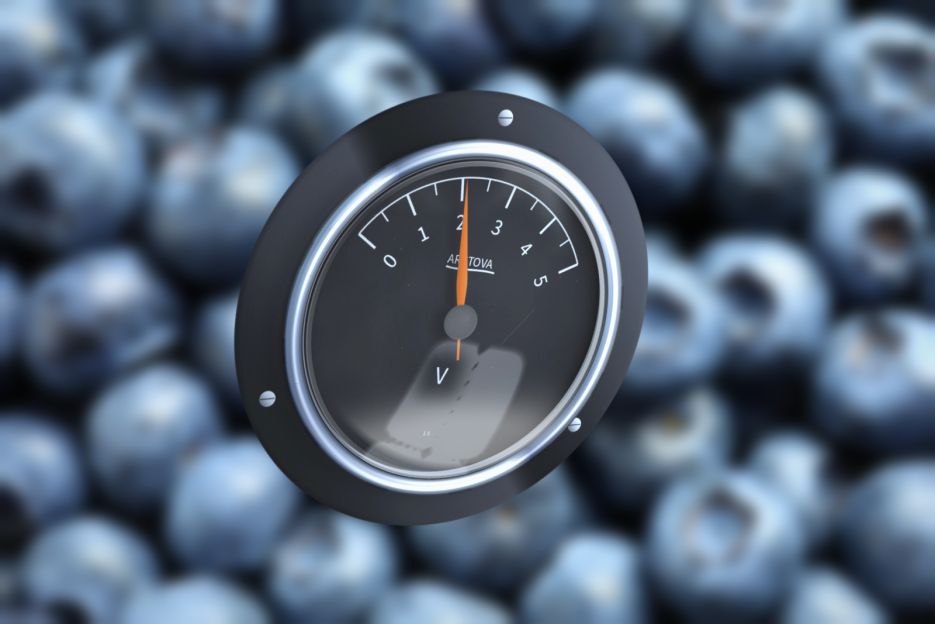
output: 2 V
